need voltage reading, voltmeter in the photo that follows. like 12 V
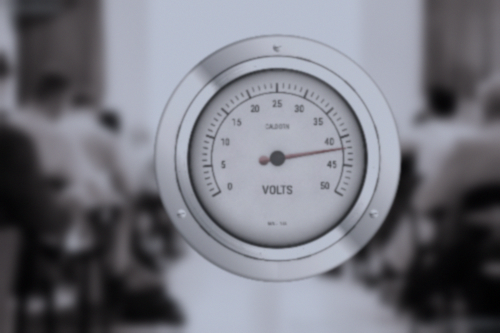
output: 42 V
